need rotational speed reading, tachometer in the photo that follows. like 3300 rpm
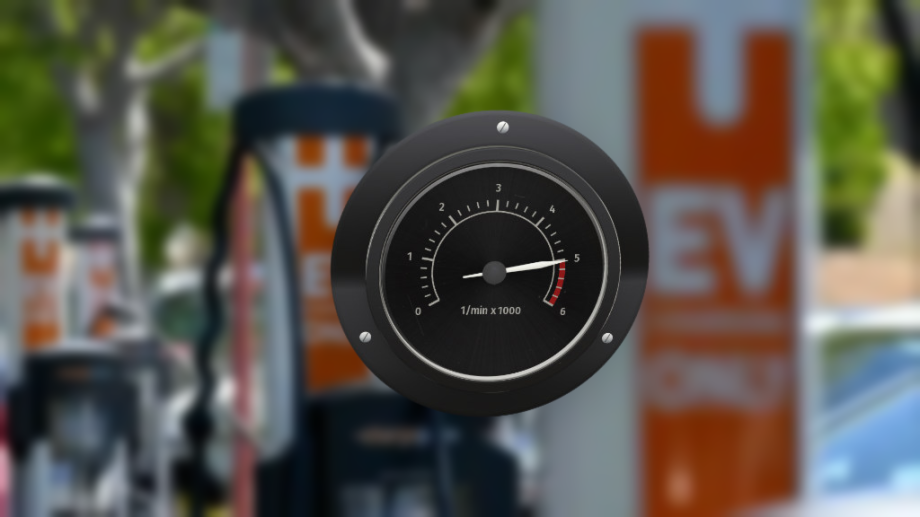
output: 5000 rpm
